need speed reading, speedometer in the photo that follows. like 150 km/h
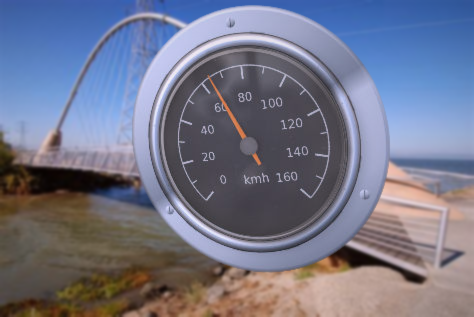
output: 65 km/h
